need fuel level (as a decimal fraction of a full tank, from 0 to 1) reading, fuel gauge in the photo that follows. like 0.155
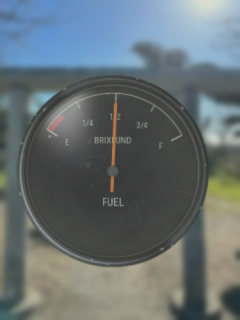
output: 0.5
